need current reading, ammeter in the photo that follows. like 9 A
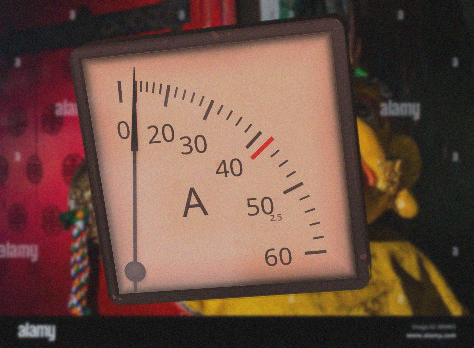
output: 10 A
